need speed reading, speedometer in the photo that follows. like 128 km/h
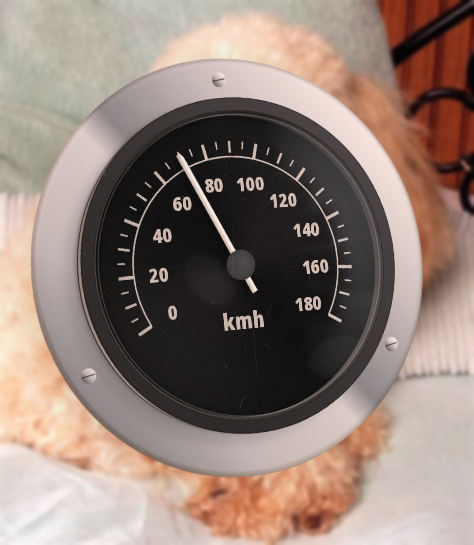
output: 70 km/h
